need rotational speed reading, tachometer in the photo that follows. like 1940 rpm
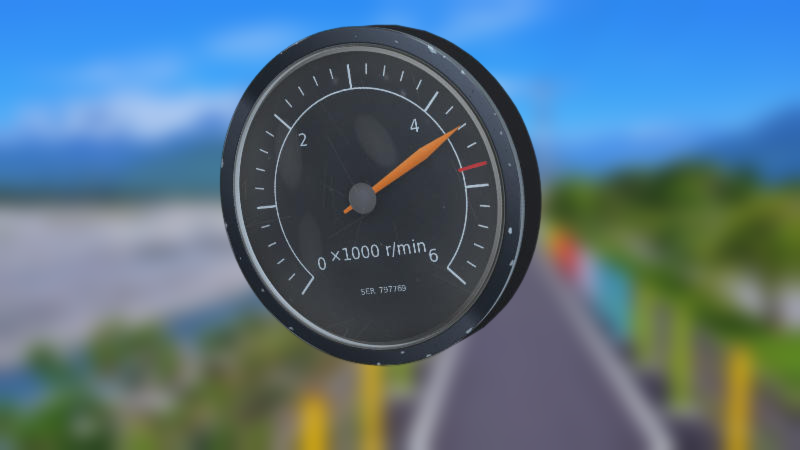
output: 4400 rpm
